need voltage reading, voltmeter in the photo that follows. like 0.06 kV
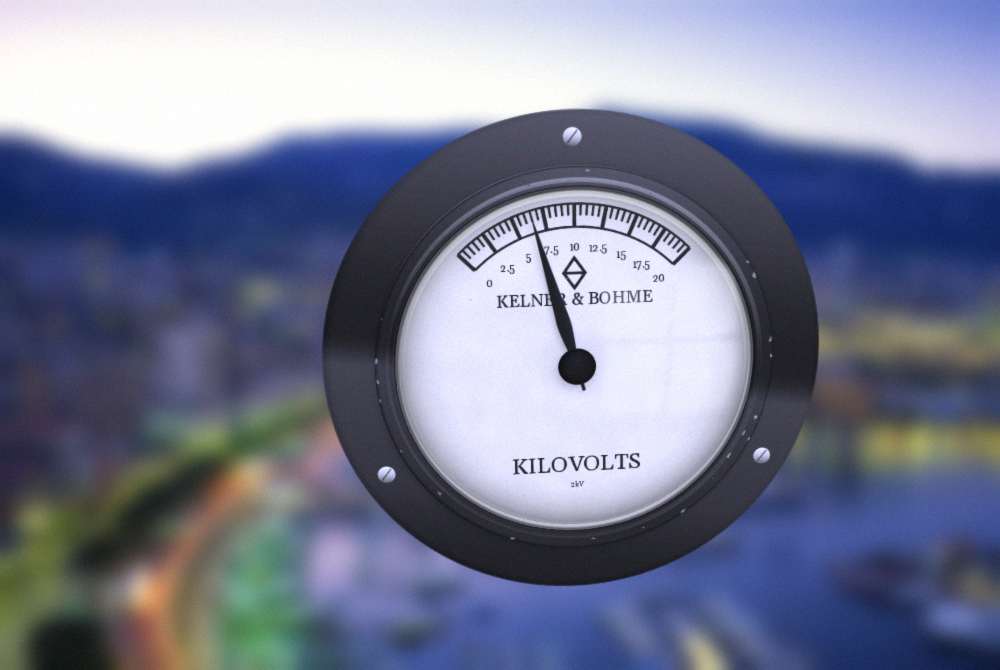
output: 6.5 kV
